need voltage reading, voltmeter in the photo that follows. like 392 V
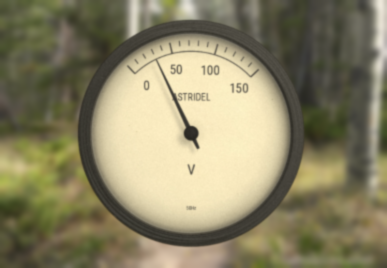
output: 30 V
